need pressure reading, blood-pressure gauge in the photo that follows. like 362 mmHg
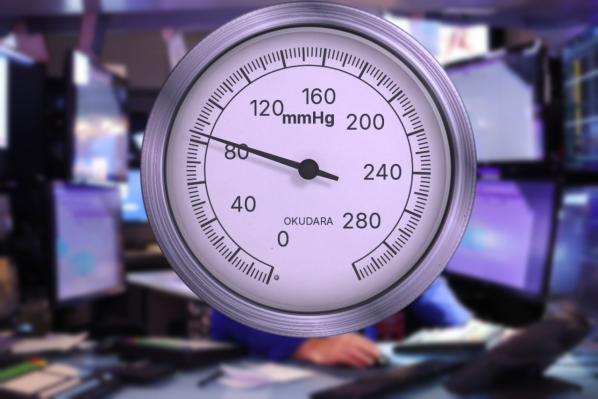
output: 84 mmHg
